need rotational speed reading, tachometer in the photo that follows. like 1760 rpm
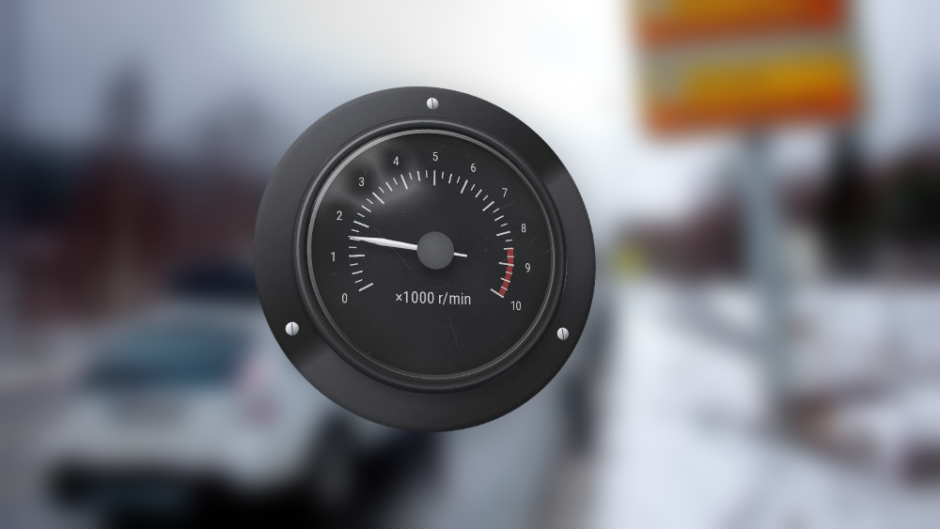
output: 1500 rpm
